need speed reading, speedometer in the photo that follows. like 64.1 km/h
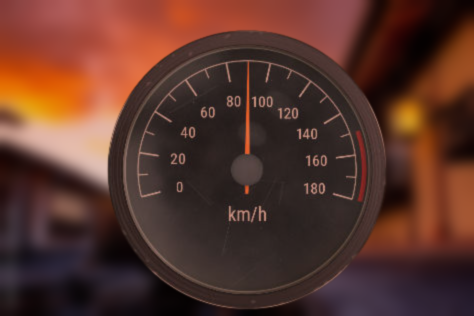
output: 90 km/h
